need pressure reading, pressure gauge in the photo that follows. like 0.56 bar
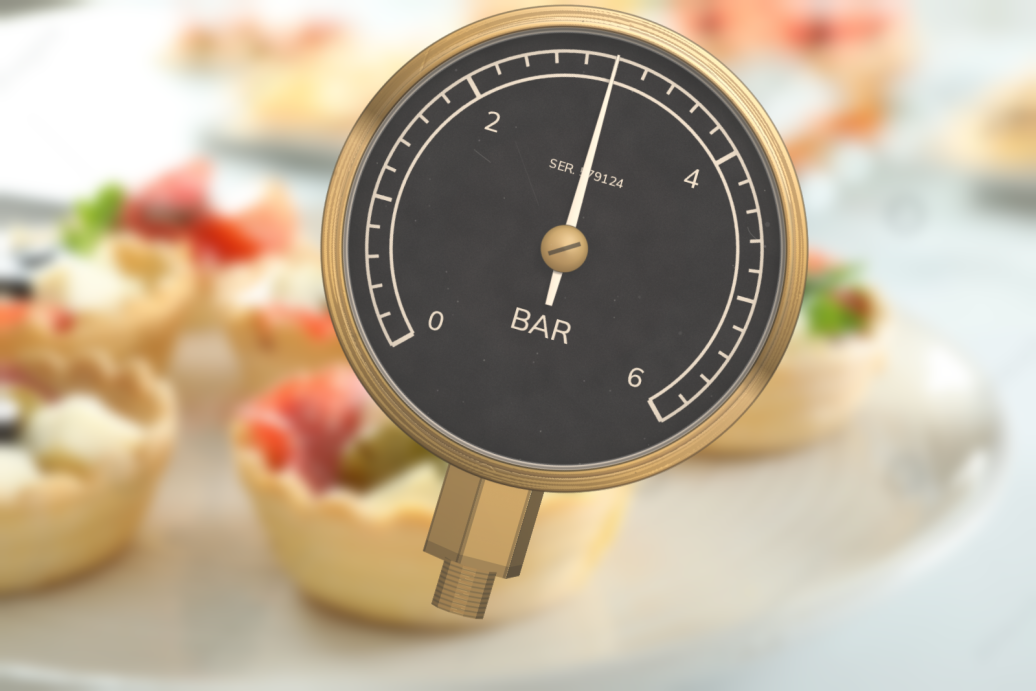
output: 3 bar
